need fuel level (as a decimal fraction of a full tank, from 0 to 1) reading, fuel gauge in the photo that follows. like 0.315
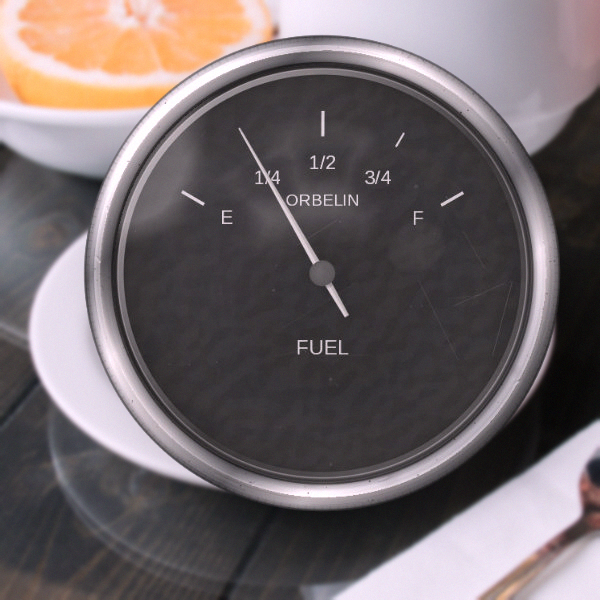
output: 0.25
